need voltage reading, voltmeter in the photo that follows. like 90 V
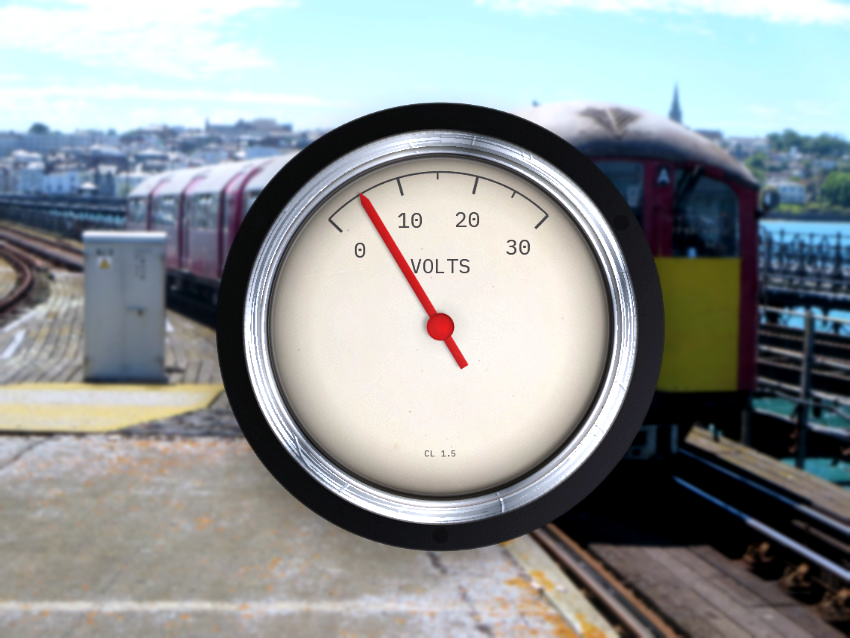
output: 5 V
